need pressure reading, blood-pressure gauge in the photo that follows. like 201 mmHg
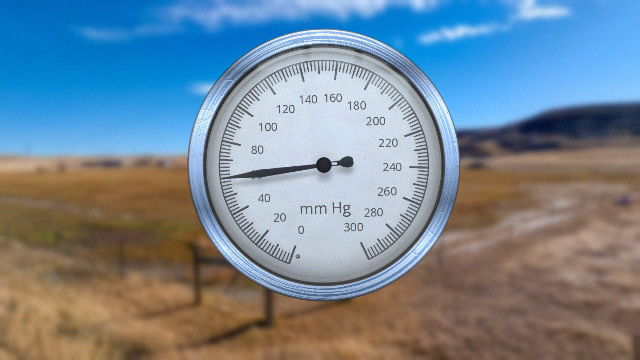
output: 60 mmHg
